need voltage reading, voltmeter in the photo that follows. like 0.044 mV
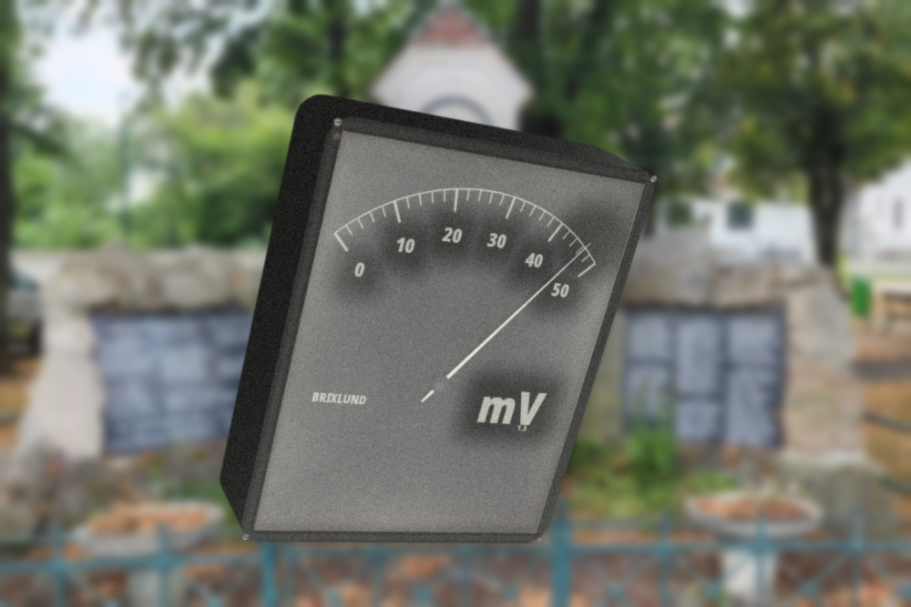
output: 46 mV
